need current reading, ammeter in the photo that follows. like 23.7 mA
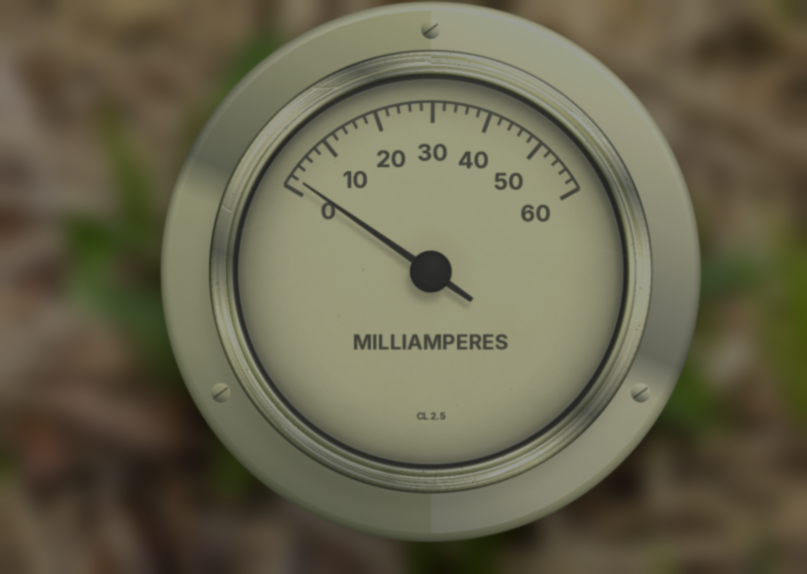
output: 2 mA
